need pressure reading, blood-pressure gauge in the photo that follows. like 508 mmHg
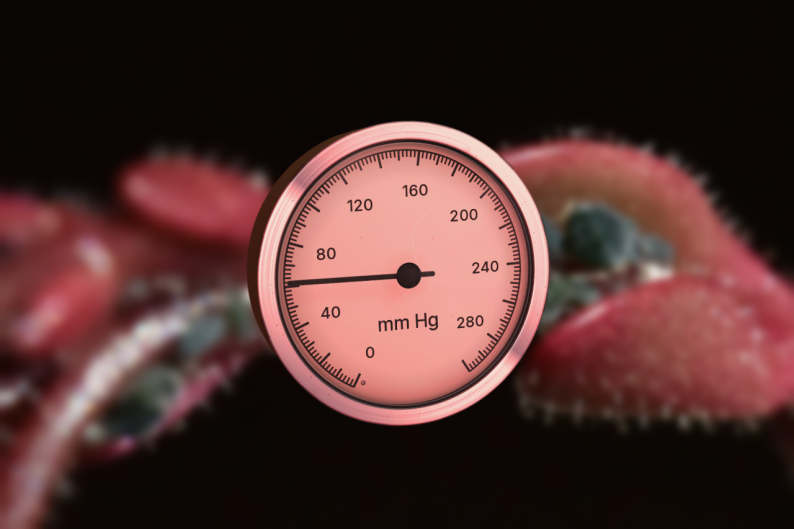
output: 62 mmHg
